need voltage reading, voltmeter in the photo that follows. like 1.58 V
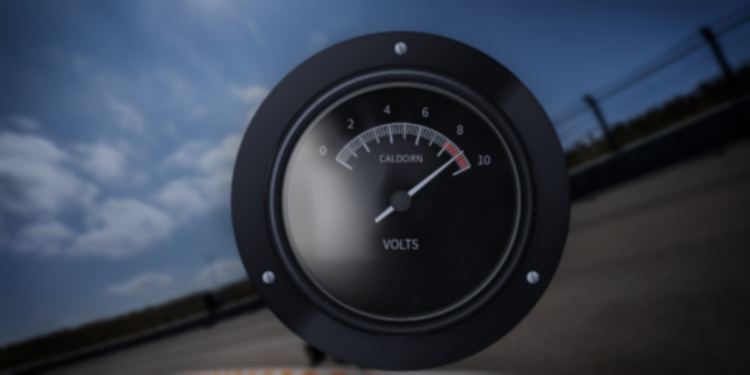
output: 9 V
